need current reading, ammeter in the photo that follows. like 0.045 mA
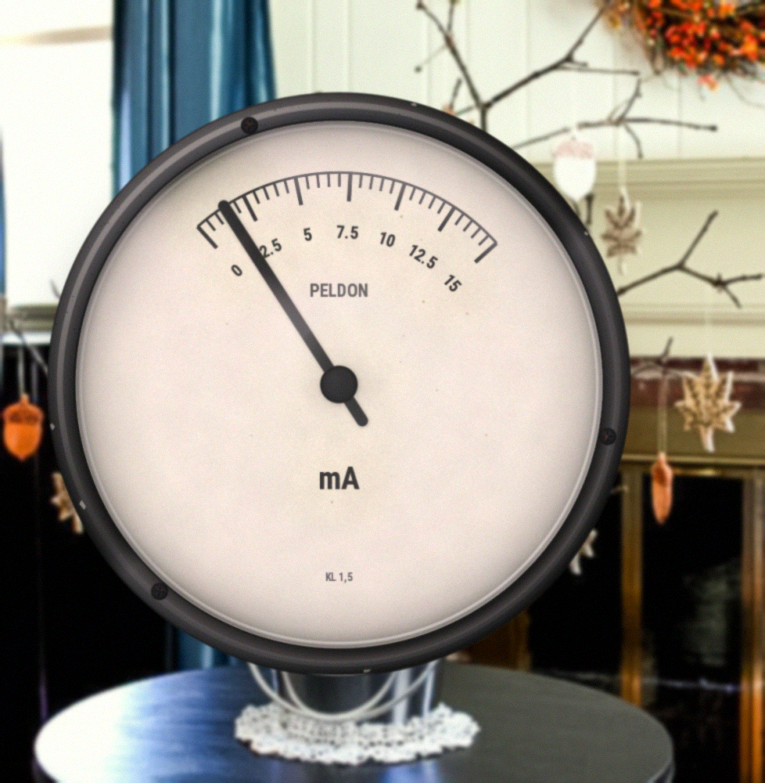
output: 1.5 mA
